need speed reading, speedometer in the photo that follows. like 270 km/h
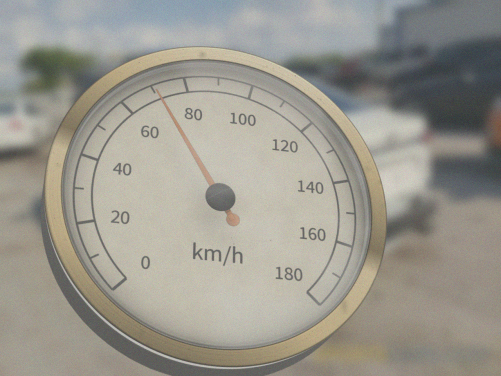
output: 70 km/h
